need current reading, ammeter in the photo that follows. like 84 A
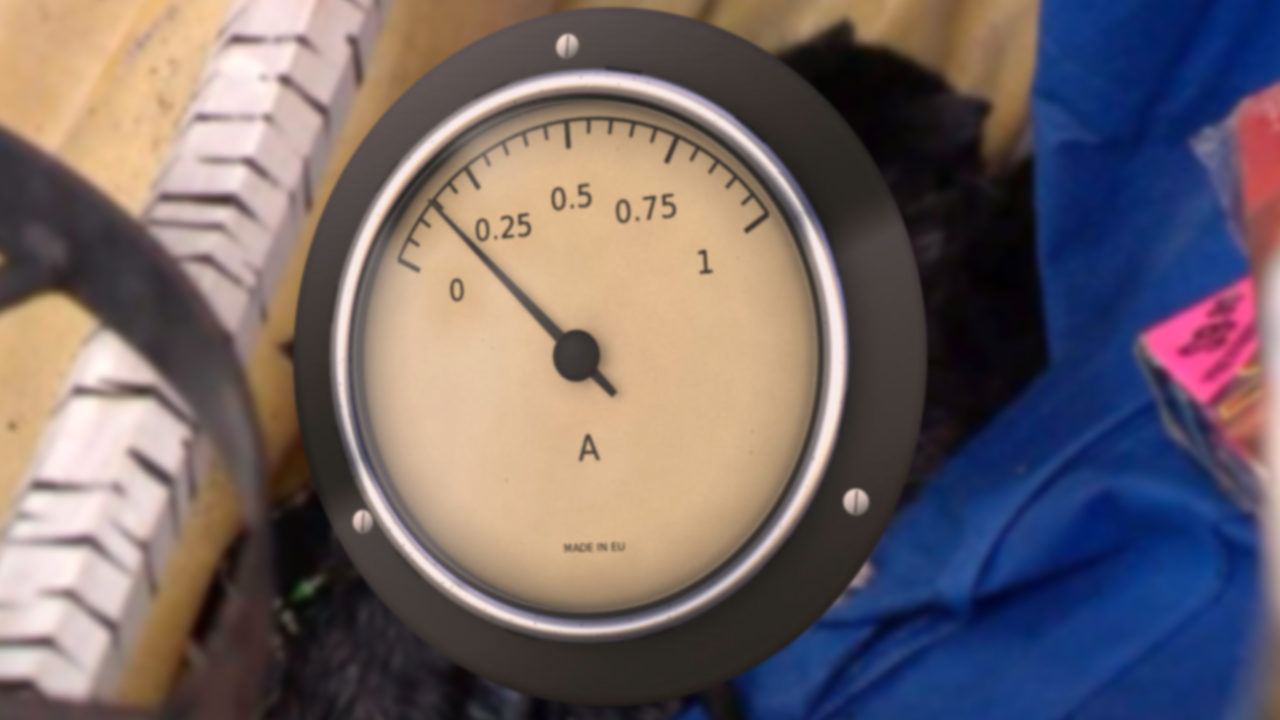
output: 0.15 A
